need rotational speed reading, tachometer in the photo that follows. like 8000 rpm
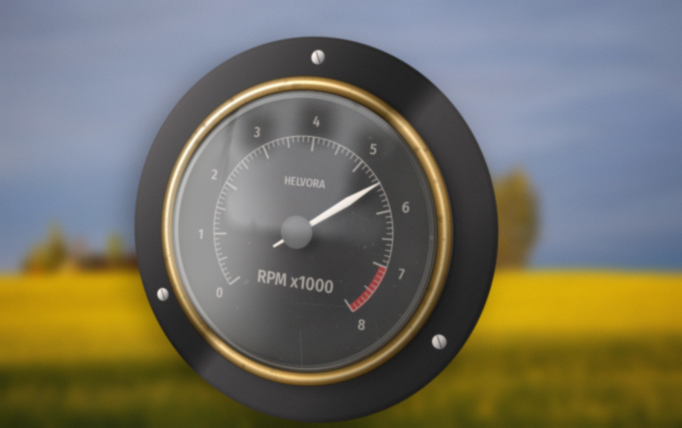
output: 5500 rpm
